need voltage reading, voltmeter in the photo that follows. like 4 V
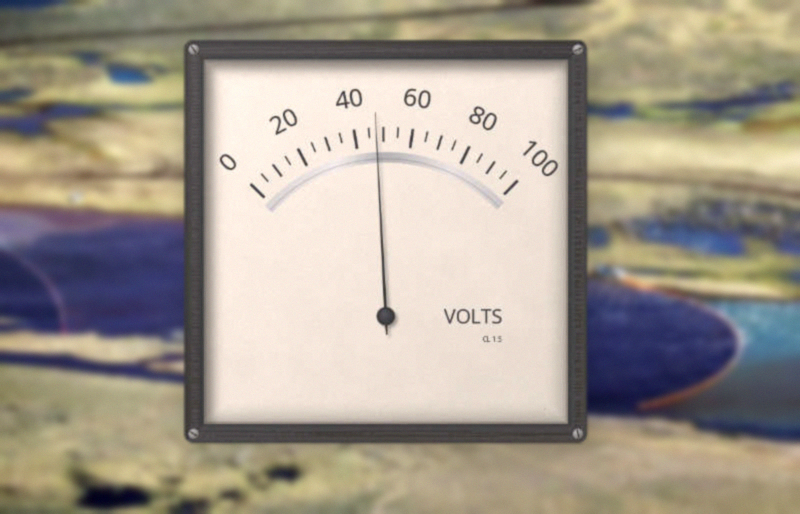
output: 47.5 V
